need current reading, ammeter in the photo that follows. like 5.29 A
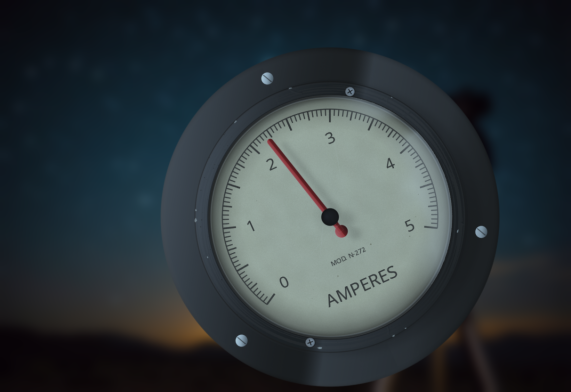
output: 2.2 A
